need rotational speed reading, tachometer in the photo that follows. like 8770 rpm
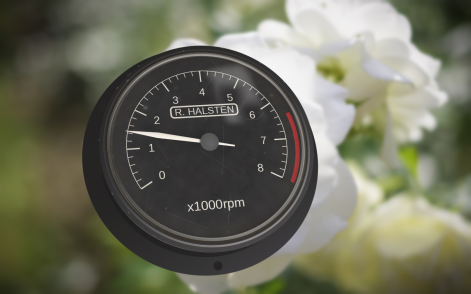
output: 1400 rpm
